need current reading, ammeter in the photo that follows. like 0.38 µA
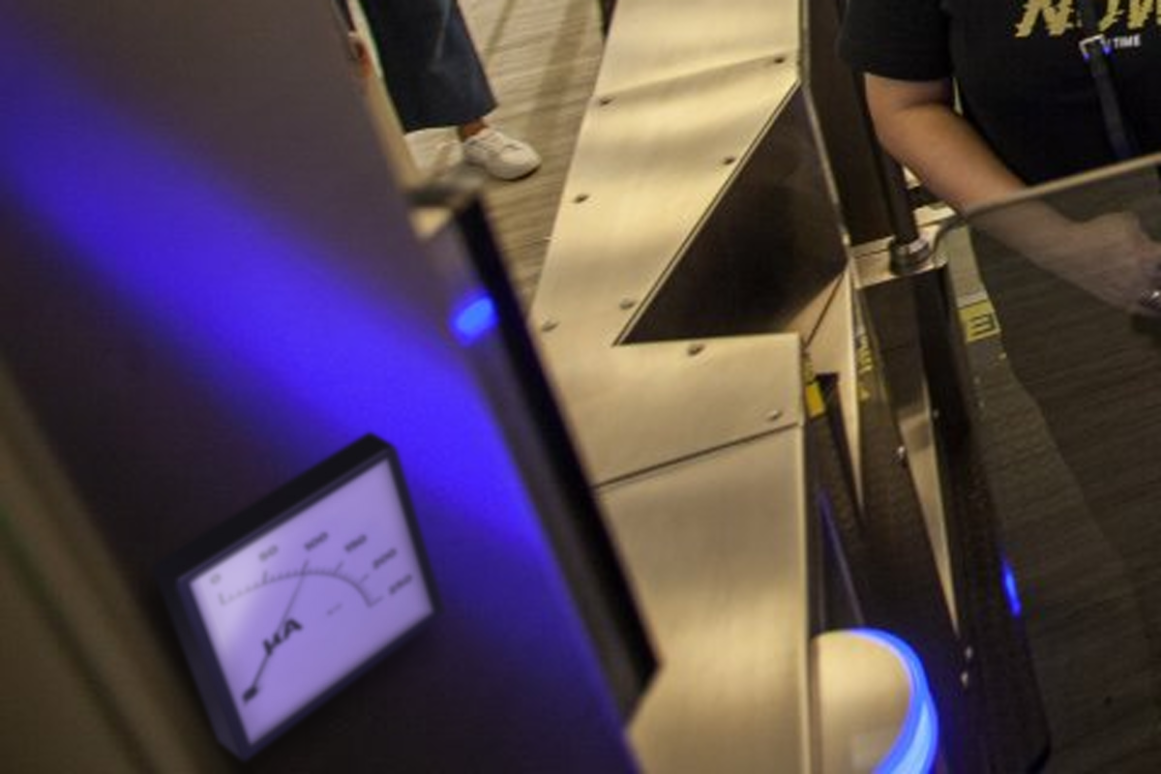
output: 100 µA
